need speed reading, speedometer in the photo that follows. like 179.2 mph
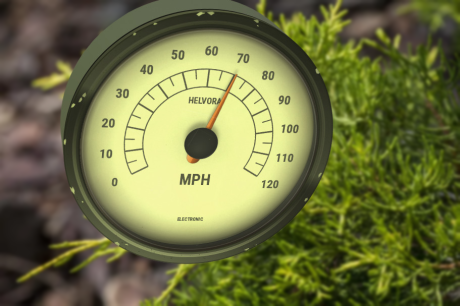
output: 70 mph
